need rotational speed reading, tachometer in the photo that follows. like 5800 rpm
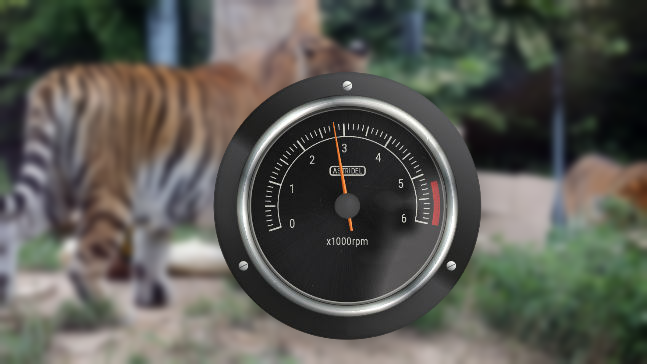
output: 2800 rpm
